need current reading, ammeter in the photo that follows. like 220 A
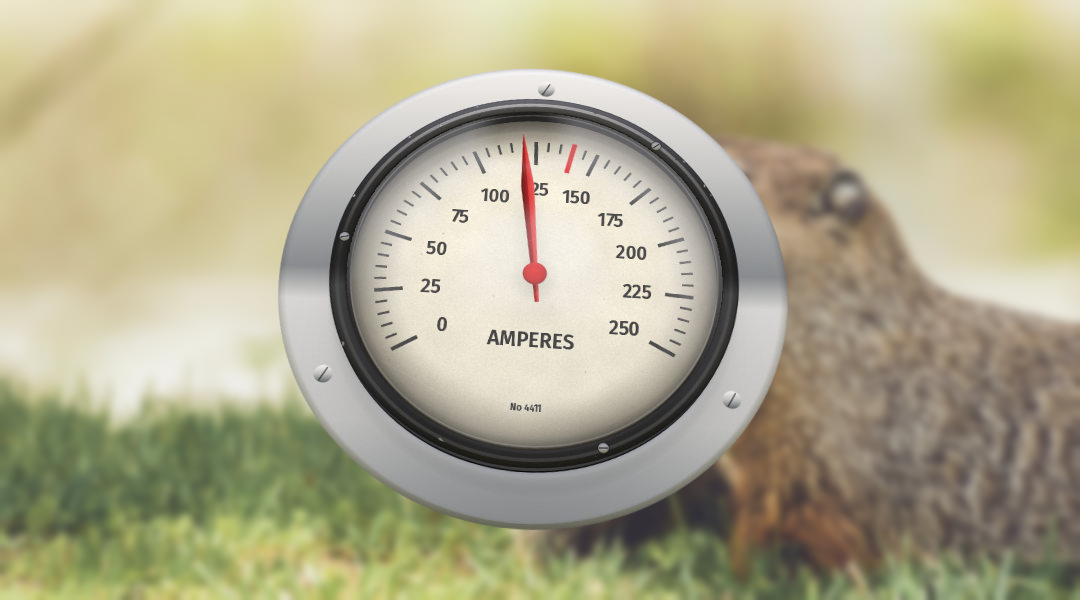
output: 120 A
